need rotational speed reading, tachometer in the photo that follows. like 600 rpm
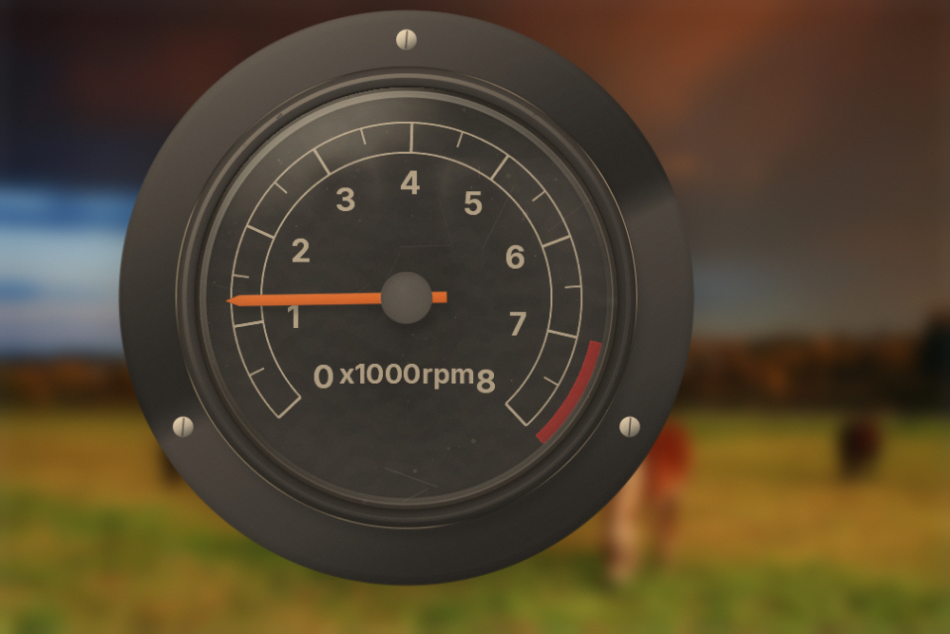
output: 1250 rpm
